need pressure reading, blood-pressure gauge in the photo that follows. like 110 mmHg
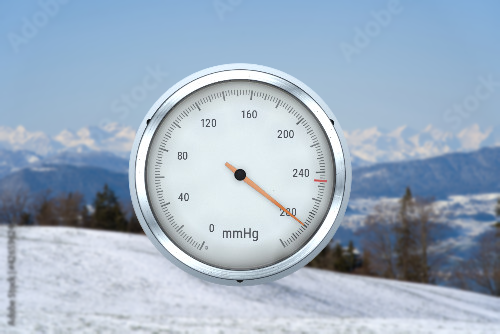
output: 280 mmHg
